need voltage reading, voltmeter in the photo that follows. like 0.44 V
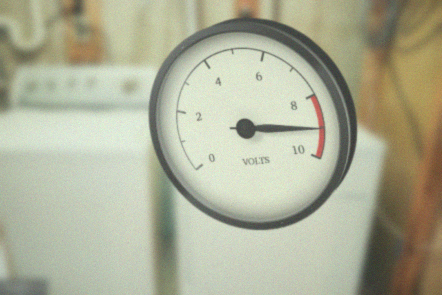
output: 9 V
